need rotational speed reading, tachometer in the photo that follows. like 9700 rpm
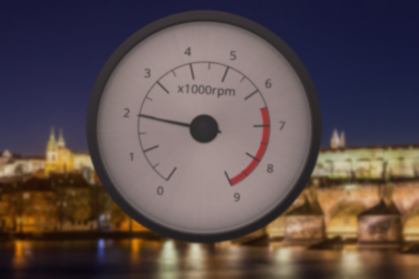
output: 2000 rpm
